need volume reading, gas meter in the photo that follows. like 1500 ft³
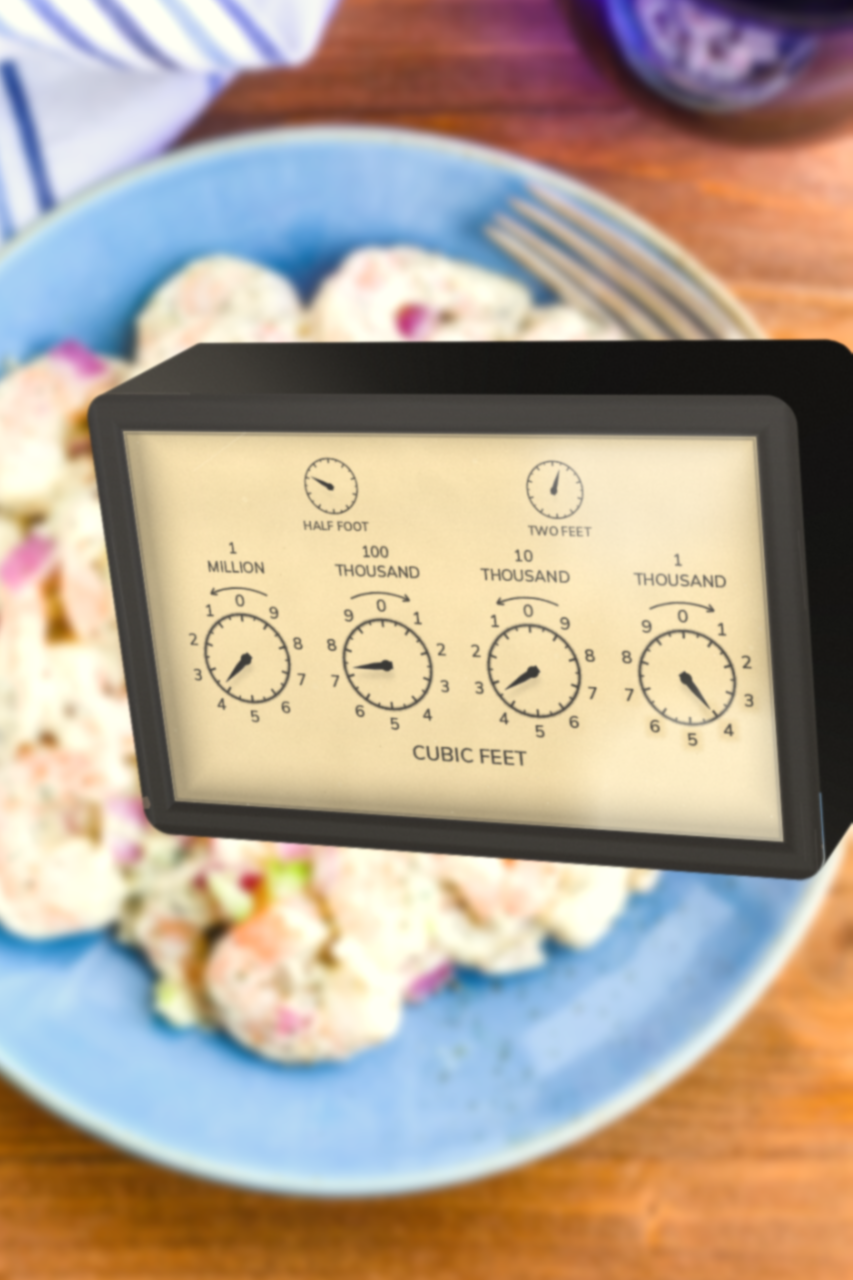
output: 373400 ft³
